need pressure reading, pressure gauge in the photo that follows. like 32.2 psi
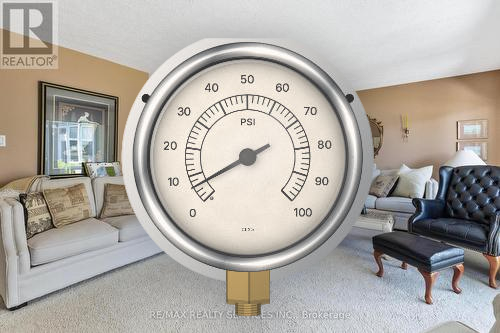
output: 6 psi
